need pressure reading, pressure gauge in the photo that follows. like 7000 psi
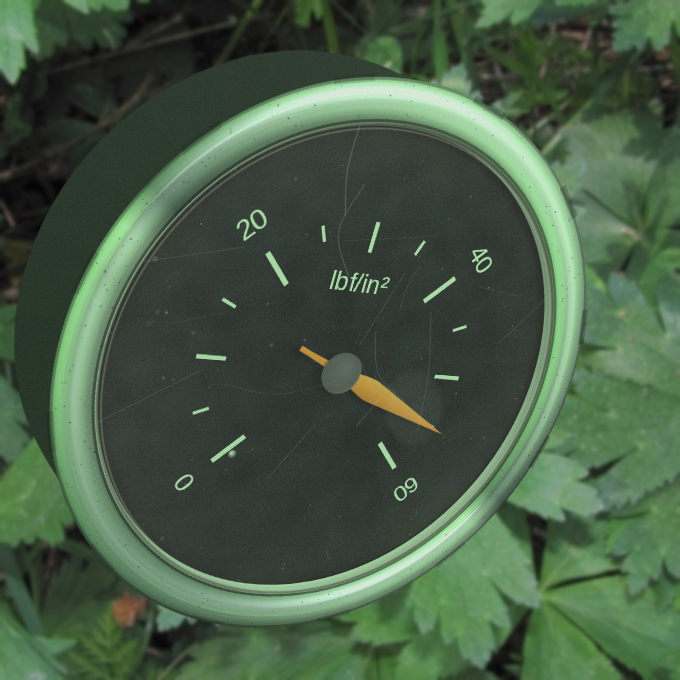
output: 55 psi
